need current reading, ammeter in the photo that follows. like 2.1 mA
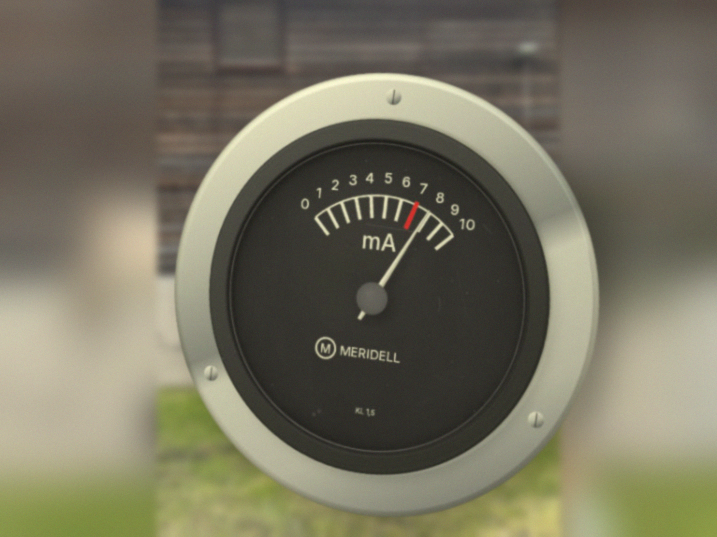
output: 8 mA
